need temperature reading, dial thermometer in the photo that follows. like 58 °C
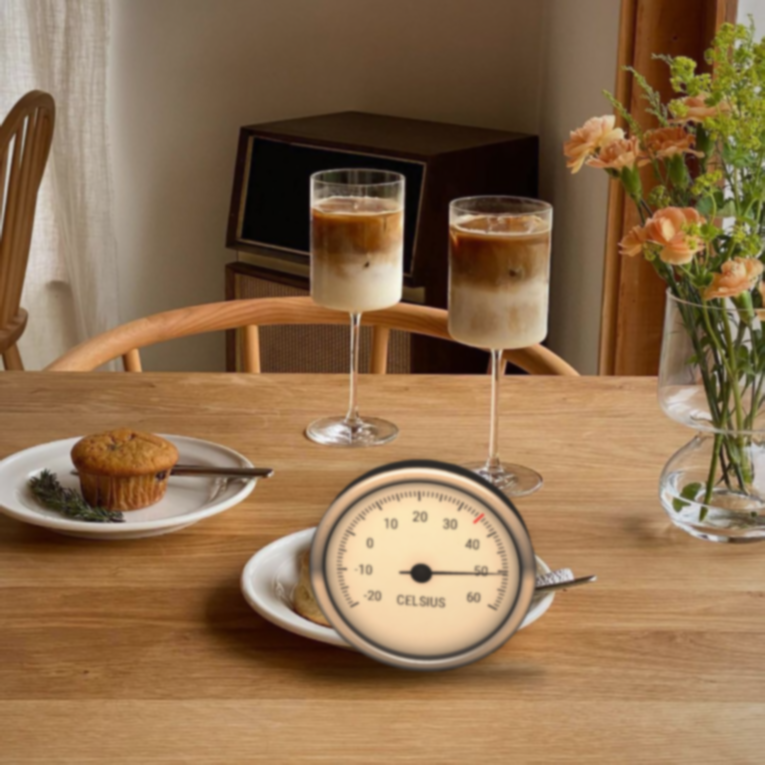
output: 50 °C
